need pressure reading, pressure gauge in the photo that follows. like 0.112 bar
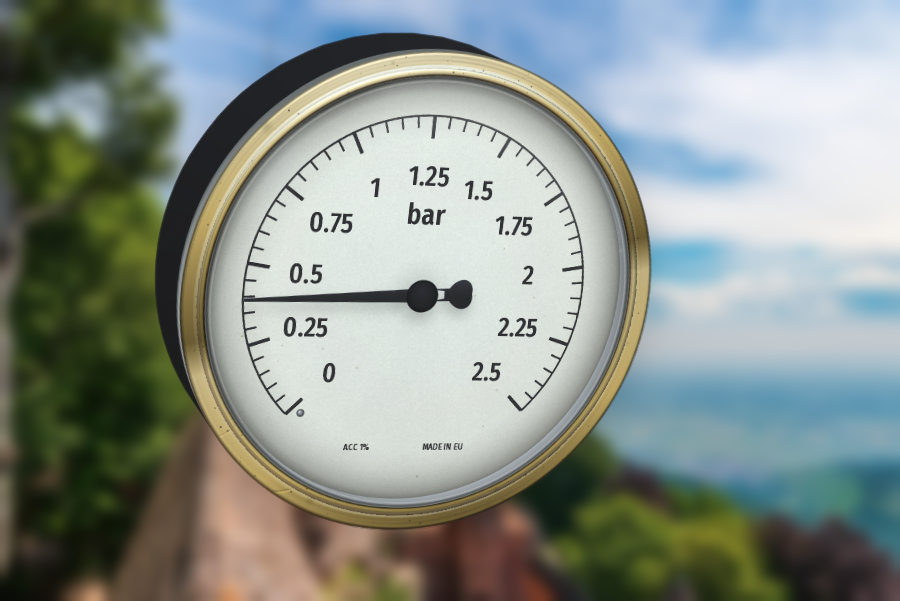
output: 0.4 bar
